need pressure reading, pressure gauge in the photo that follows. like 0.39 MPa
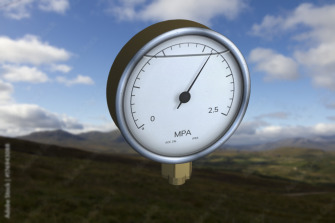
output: 1.6 MPa
